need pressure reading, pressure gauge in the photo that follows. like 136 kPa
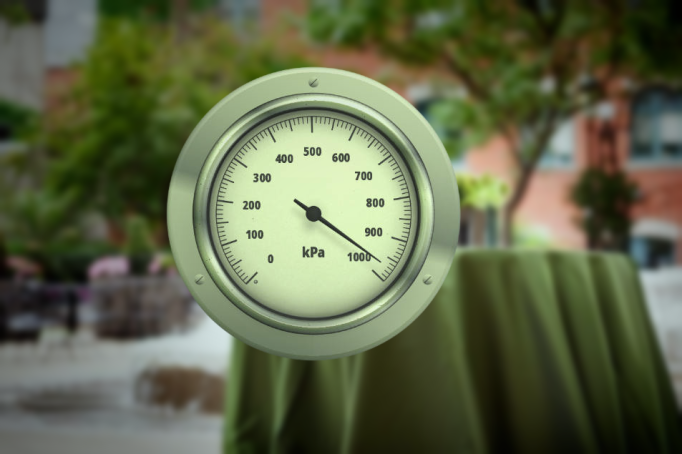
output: 970 kPa
